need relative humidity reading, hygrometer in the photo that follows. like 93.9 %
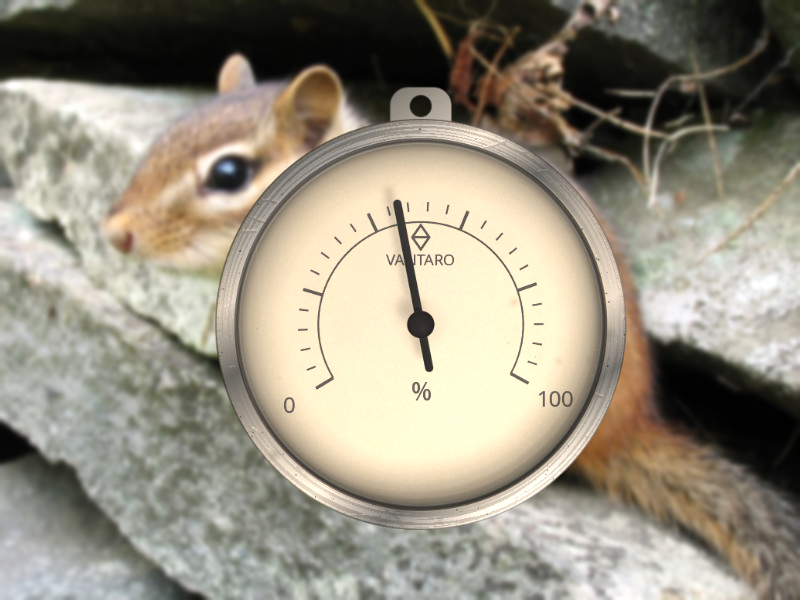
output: 46 %
